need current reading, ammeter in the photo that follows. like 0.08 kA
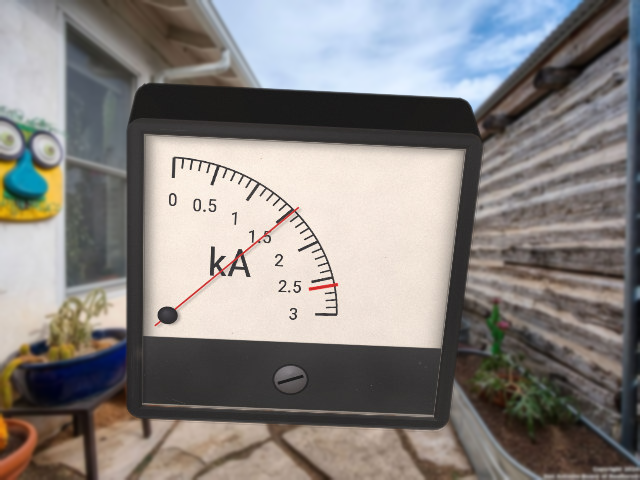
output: 1.5 kA
